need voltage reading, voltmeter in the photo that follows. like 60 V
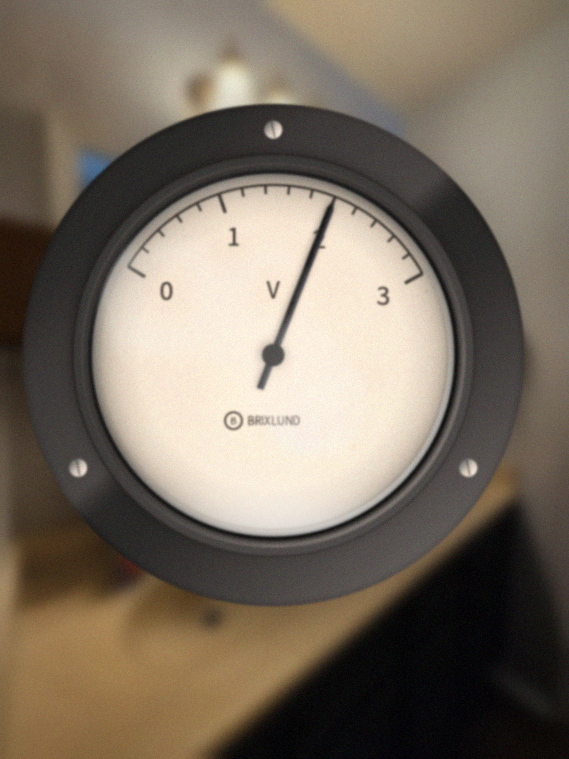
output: 2 V
